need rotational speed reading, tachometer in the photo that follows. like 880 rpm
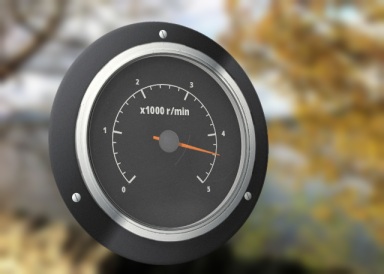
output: 4400 rpm
